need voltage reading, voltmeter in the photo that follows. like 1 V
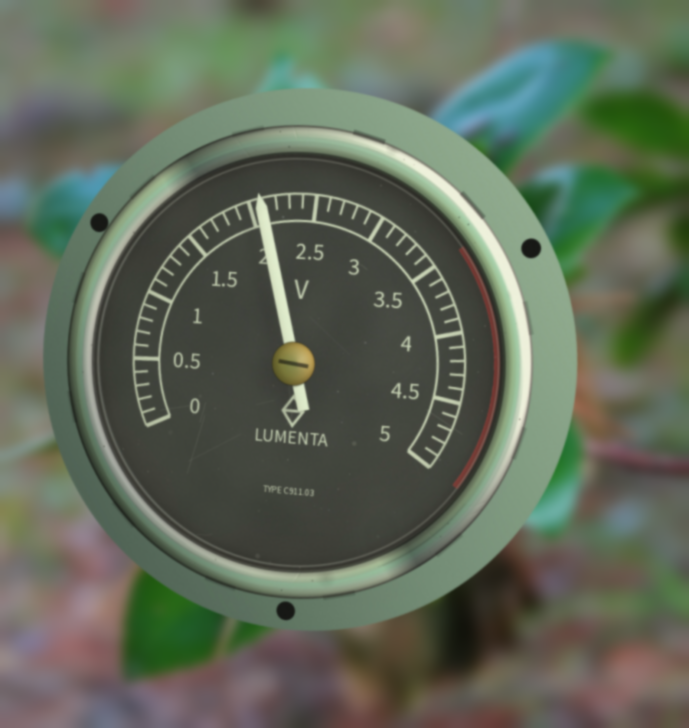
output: 2.1 V
